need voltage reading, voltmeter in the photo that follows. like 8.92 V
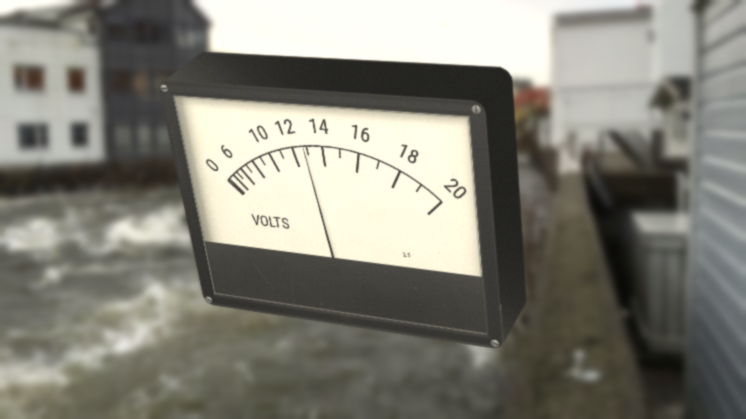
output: 13 V
